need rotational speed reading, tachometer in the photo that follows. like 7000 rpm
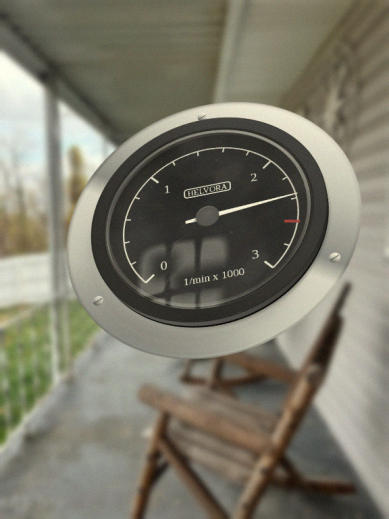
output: 2400 rpm
